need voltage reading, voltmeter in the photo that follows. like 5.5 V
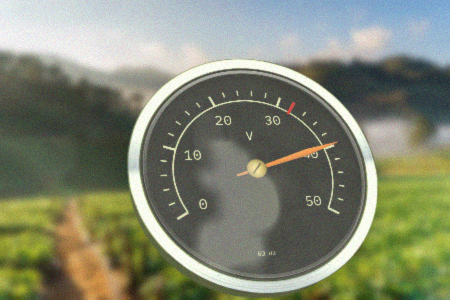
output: 40 V
